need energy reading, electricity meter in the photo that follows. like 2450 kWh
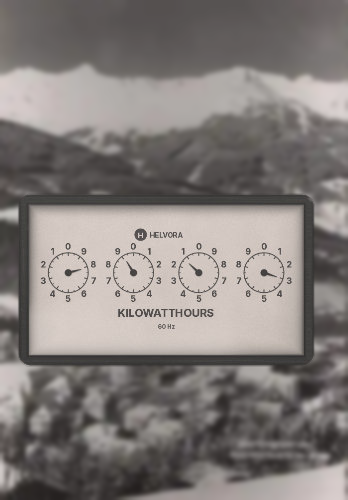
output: 7913 kWh
